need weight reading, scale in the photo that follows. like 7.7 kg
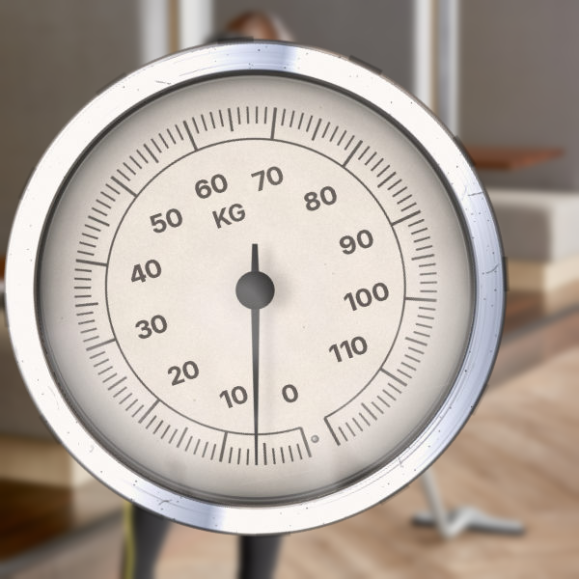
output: 6 kg
